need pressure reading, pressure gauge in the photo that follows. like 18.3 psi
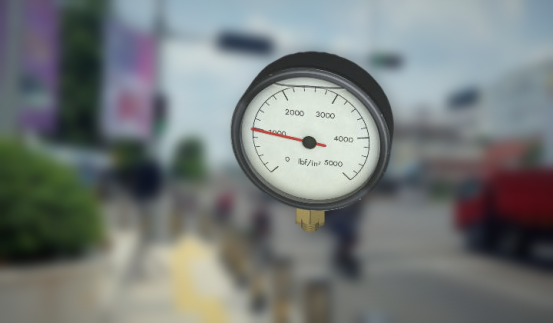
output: 1000 psi
